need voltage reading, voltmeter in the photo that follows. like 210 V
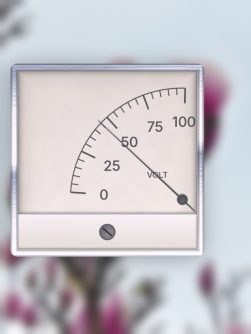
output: 45 V
